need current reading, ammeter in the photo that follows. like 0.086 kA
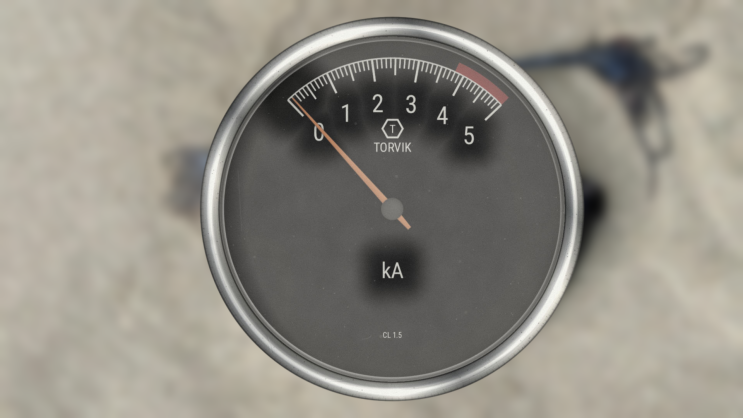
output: 0.1 kA
